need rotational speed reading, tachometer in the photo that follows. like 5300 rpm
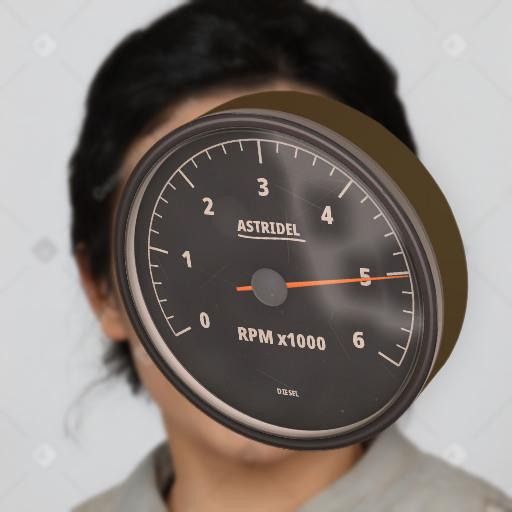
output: 5000 rpm
